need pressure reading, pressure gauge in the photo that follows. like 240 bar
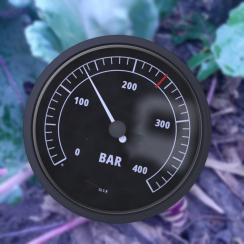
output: 135 bar
